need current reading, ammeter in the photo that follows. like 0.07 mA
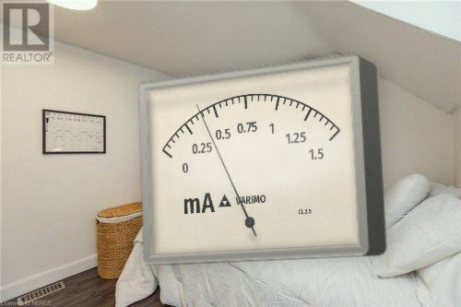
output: 0.4 mA
